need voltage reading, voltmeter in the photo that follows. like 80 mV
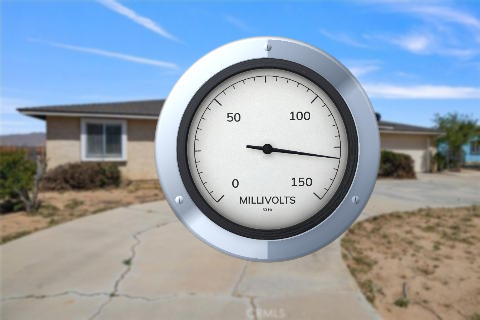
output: 130 mV
